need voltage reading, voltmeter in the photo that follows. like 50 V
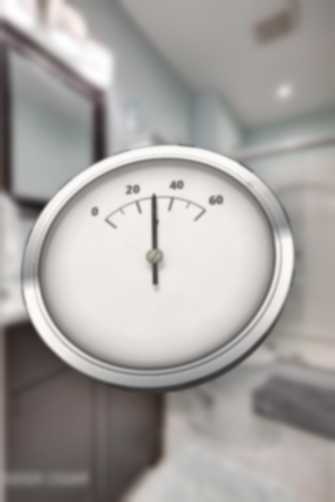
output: 30 V
